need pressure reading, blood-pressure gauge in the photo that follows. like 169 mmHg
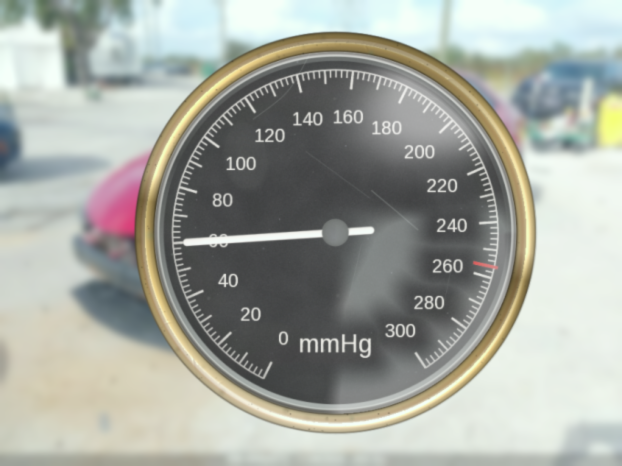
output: 60 mmHg
